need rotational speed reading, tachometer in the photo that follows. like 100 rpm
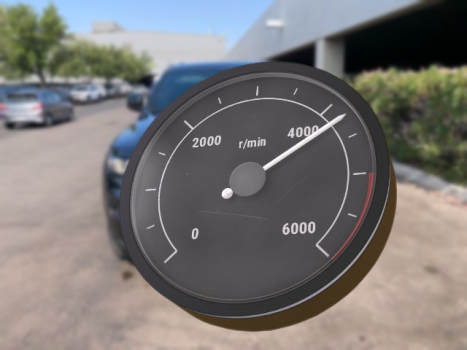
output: 4250 rpm
